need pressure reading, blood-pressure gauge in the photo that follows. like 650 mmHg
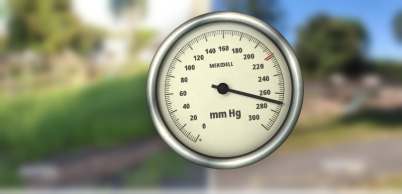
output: 270 mmHg
